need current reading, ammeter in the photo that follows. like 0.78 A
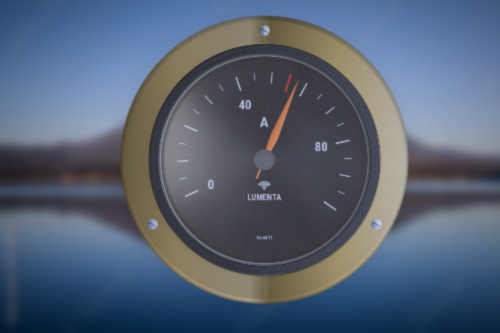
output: 57.5 A
